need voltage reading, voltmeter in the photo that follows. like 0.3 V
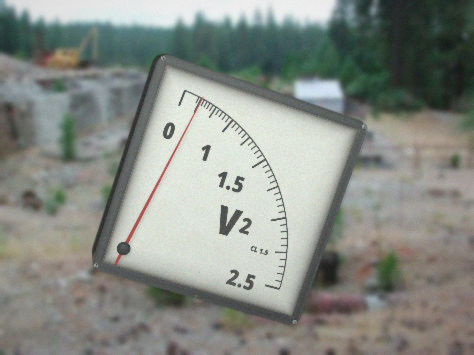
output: 0.5 V
